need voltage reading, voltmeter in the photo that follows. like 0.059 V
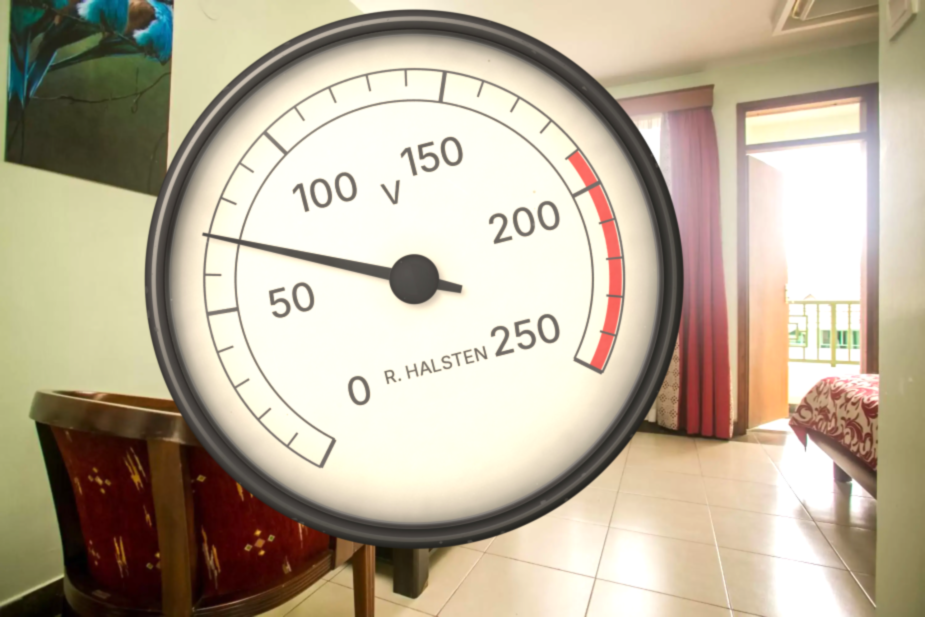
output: 70 V
